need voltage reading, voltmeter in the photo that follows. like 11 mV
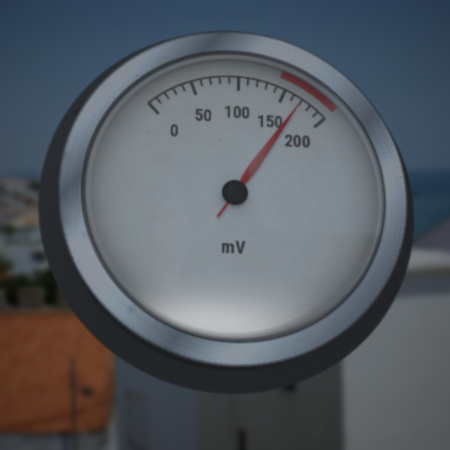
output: 170 mV
